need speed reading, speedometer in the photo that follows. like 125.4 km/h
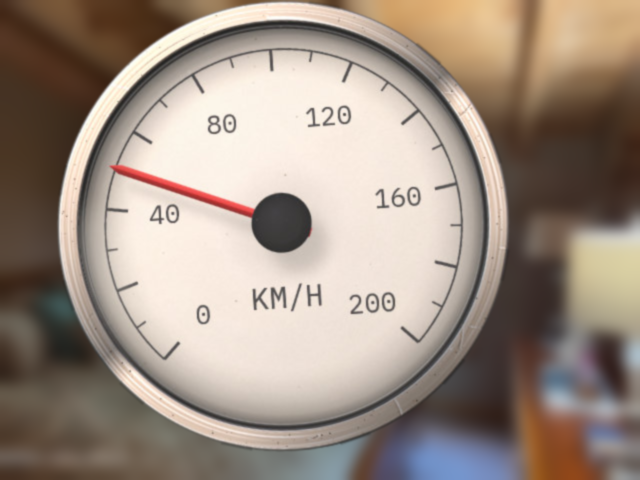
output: 50 km/h
